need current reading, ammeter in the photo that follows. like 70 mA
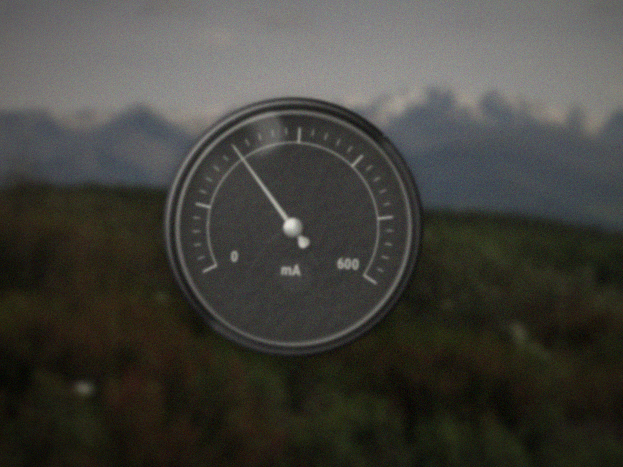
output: 200 mA
